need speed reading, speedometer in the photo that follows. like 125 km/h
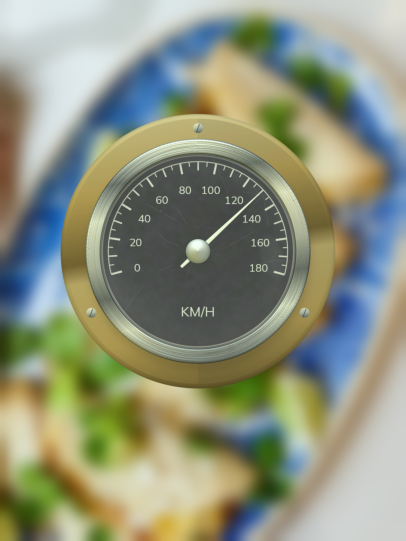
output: 130 km/h
